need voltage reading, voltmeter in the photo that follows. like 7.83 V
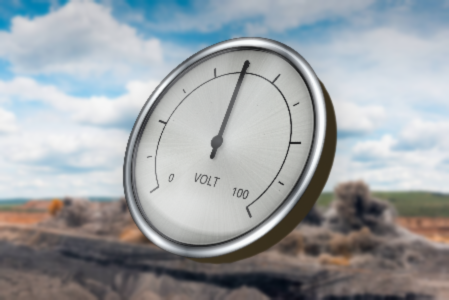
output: 50 V
